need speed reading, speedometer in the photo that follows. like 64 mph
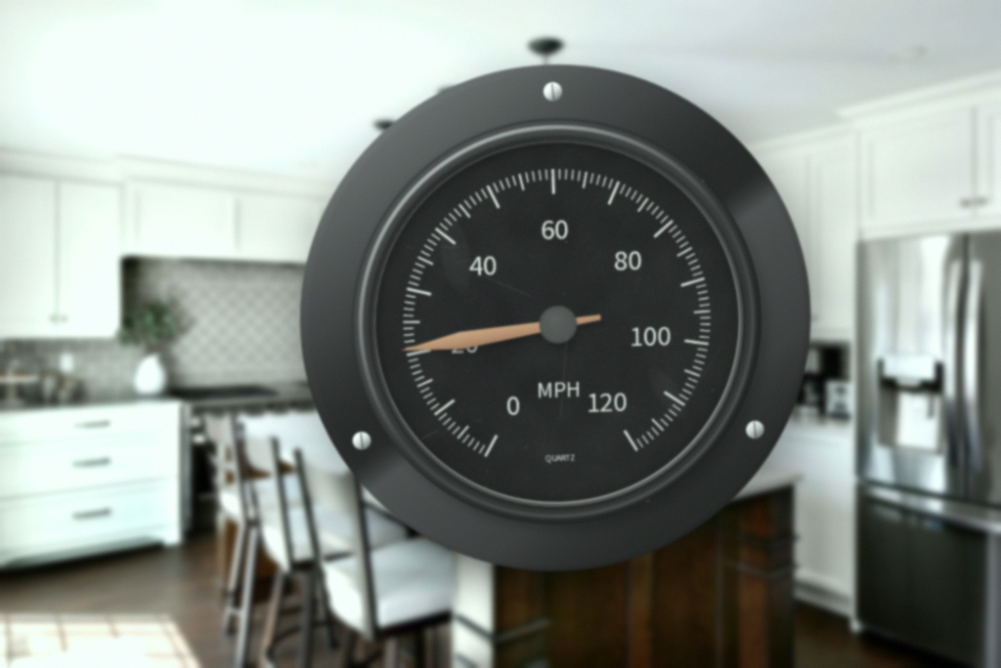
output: 21 mph
